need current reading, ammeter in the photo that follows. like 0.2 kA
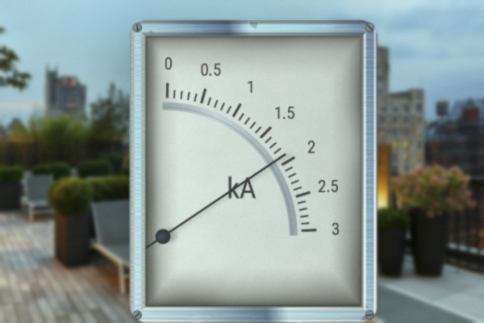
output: 1.9 kA
